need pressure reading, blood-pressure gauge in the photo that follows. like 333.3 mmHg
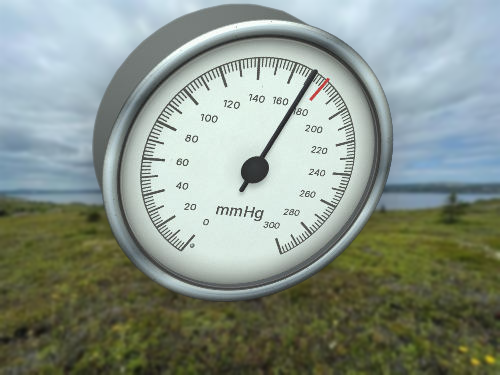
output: 170 mmHg
